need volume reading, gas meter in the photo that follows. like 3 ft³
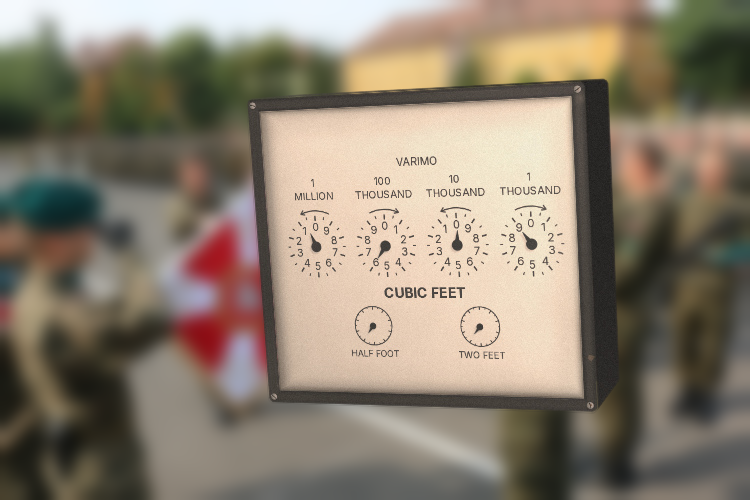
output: 59900 ft³
